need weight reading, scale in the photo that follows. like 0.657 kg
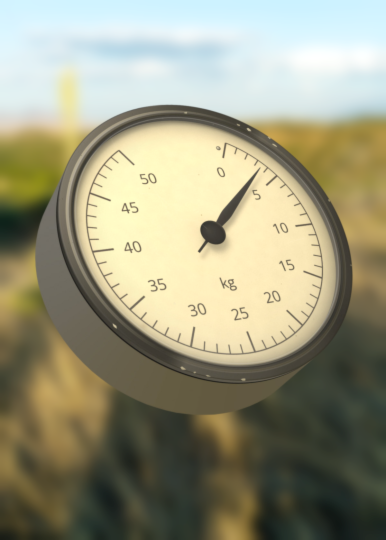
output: 3.5 kg
